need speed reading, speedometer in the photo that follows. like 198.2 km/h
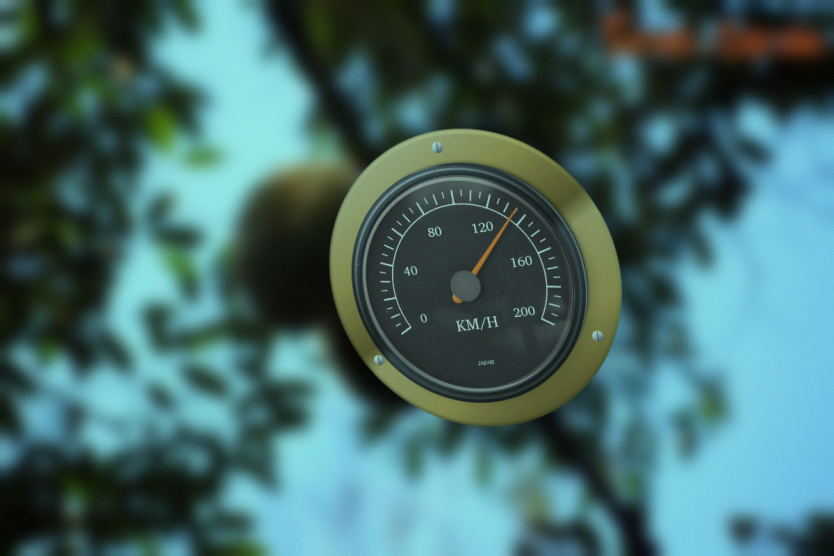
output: 135 km/h
